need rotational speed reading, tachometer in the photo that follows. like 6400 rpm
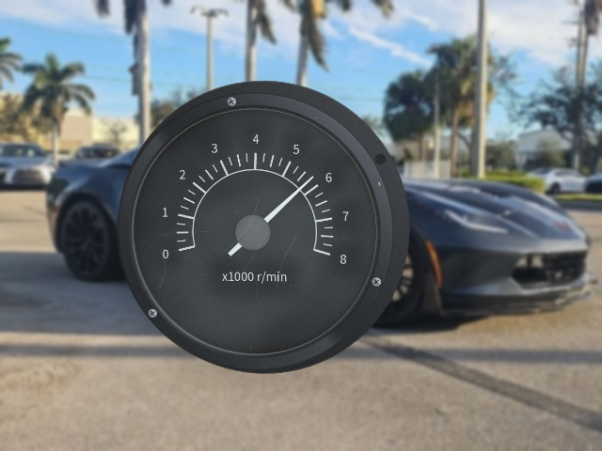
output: 5750 rpm
